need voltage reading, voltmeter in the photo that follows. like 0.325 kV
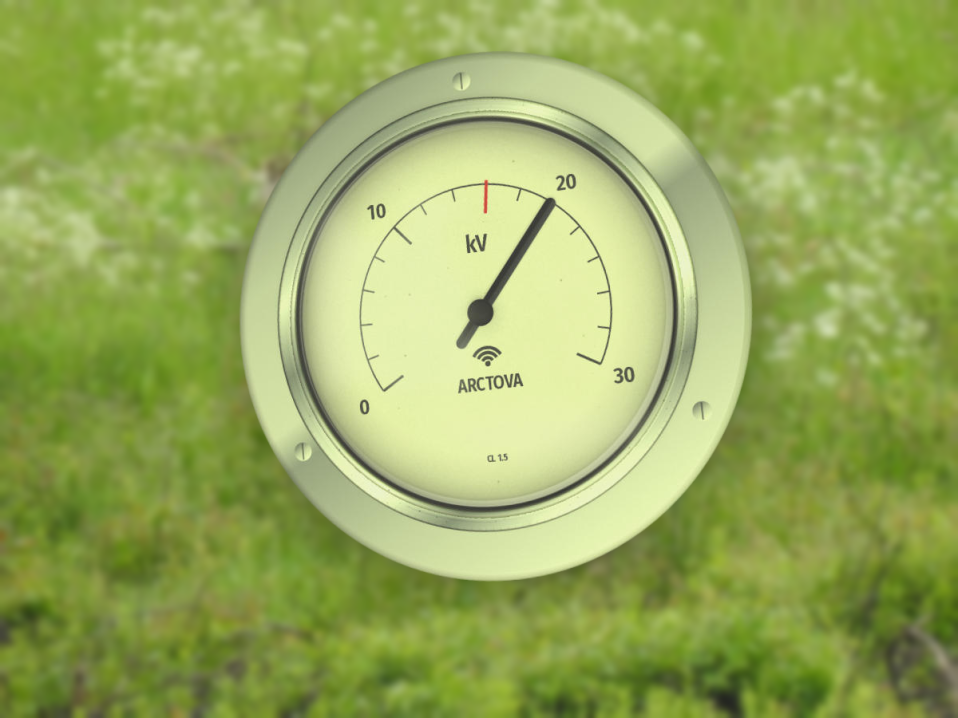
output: 20 kV
